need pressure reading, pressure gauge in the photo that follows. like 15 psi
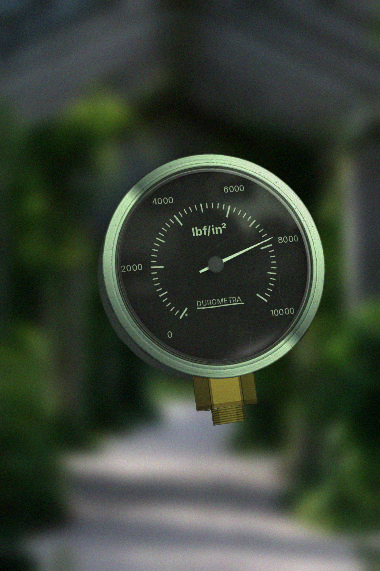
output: 7800 psi
